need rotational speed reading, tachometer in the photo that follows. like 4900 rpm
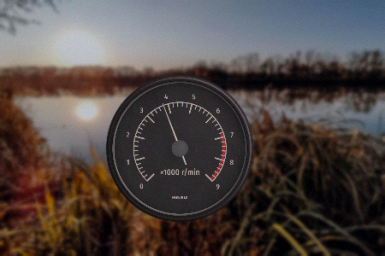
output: 3800 rpm
